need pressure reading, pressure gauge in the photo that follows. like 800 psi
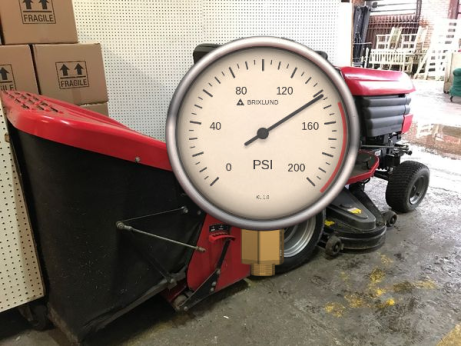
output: 142.5 psi
